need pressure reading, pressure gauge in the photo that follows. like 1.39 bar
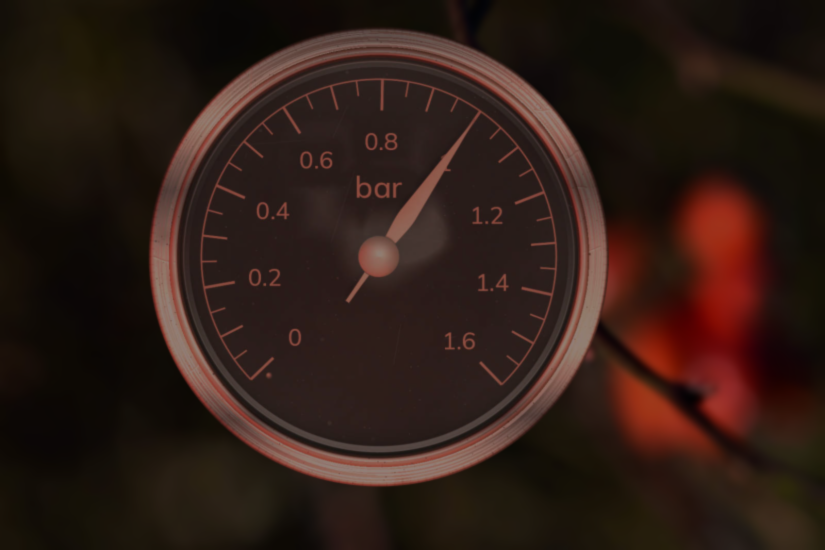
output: 1 bar
